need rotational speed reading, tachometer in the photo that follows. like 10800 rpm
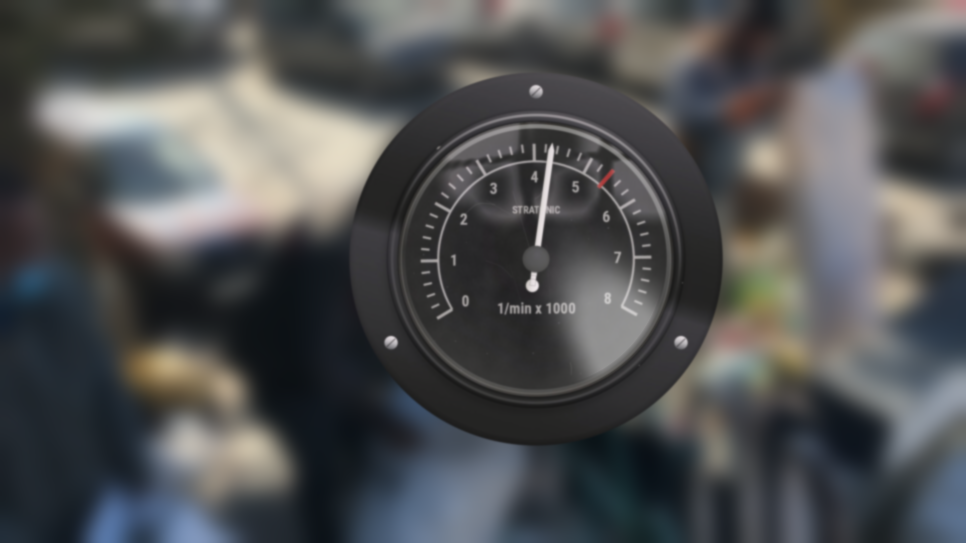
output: 4300 rpm
